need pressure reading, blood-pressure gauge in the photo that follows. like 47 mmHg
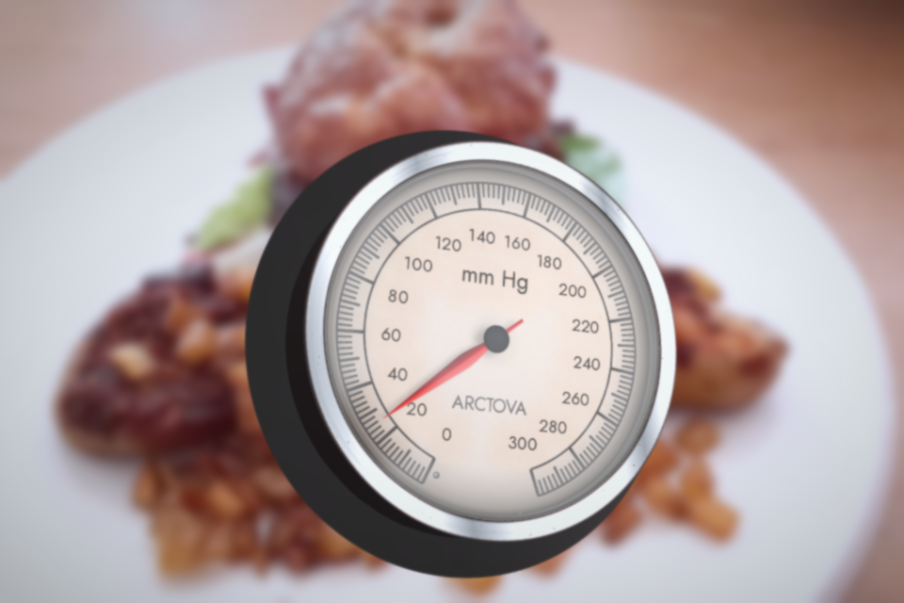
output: 26 mmHg
